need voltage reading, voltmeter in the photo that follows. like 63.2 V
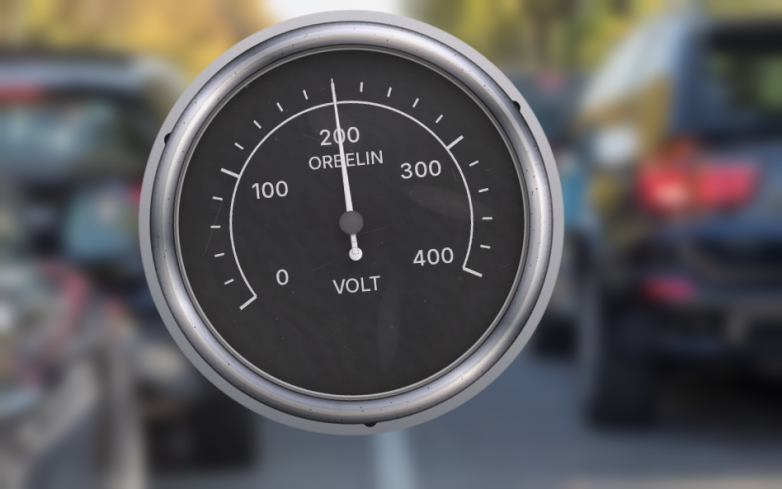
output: 200 V
